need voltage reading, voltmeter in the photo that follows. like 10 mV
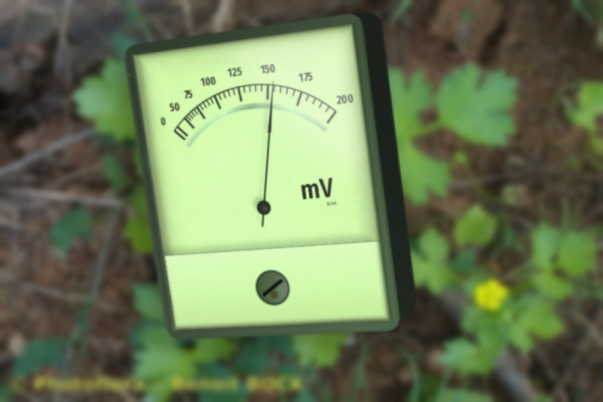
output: 155 mV
